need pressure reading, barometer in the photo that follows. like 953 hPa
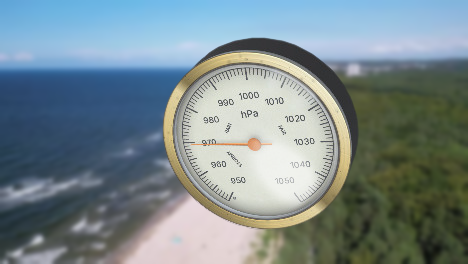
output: 970 hPa
